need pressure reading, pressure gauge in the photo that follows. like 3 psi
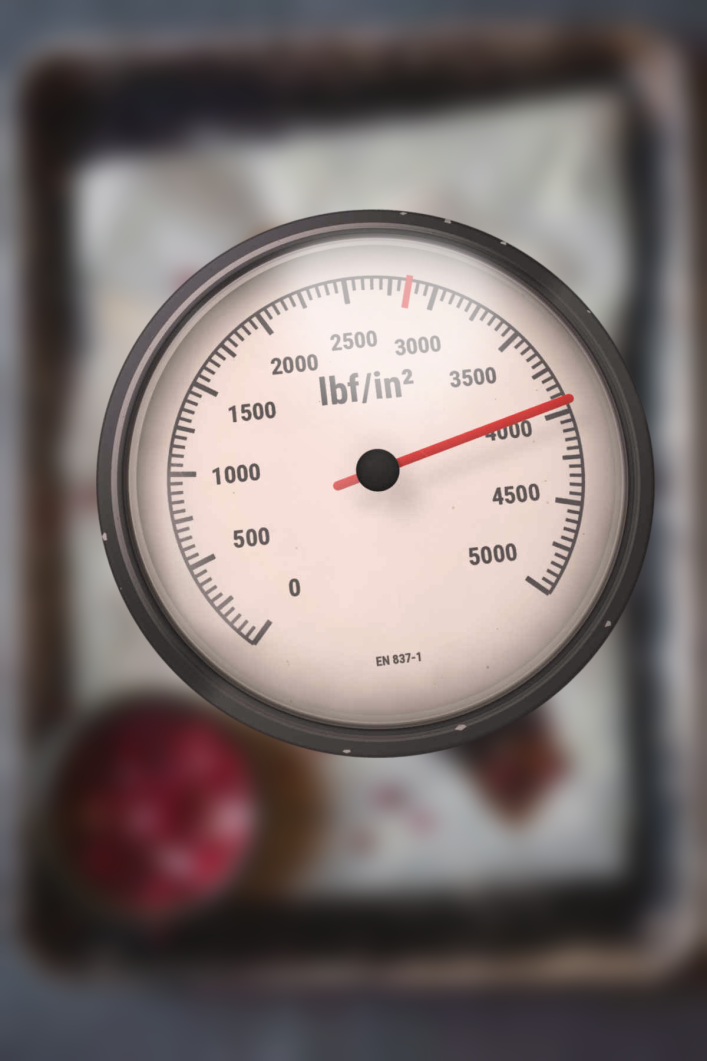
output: 3950 psi
